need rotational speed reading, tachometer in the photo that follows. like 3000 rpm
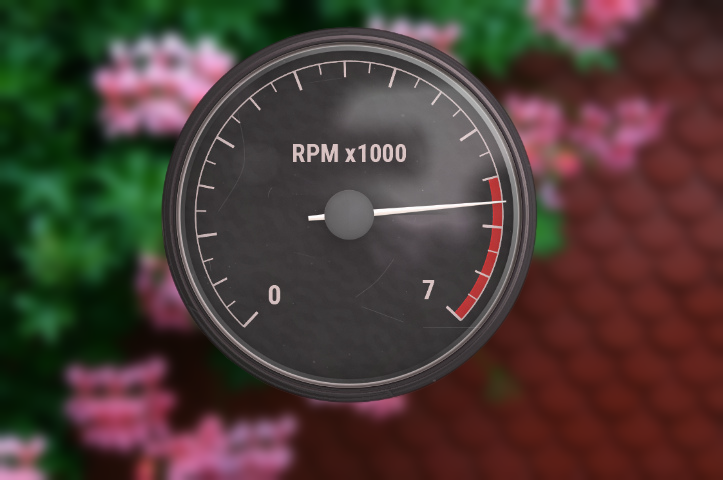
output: 5750 rpm
